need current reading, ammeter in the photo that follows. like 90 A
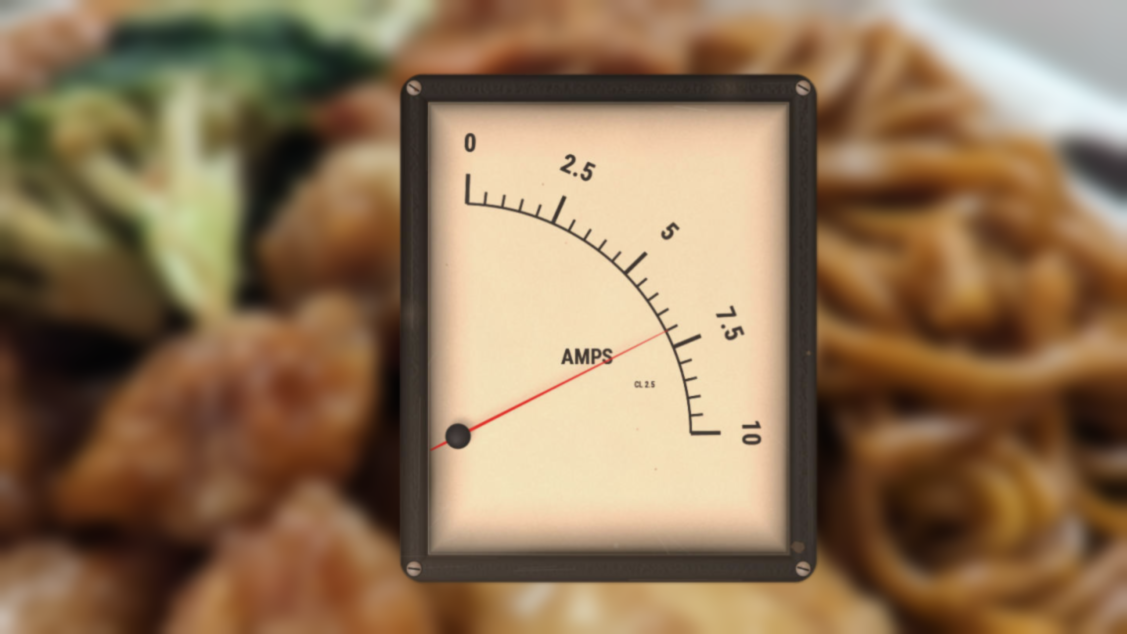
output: 7 A
